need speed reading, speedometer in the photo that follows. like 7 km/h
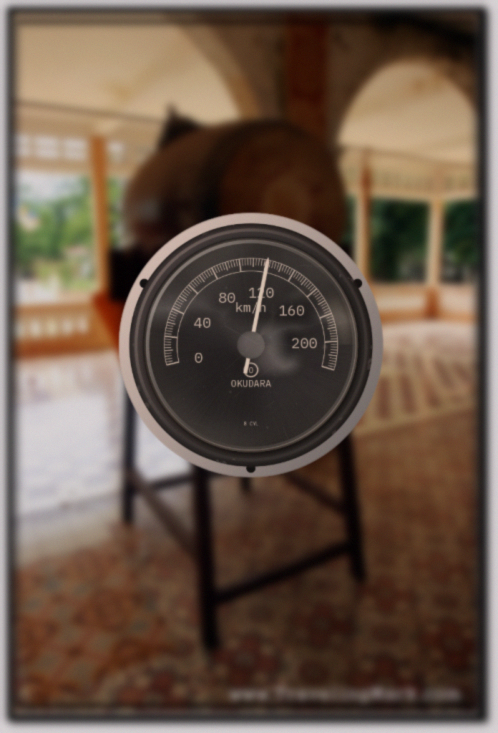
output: 120 km/h
